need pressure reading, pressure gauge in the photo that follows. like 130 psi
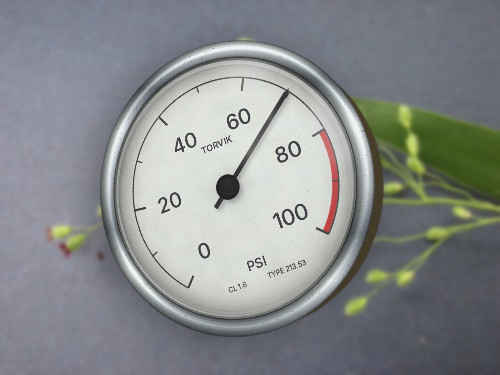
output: 70 psi
